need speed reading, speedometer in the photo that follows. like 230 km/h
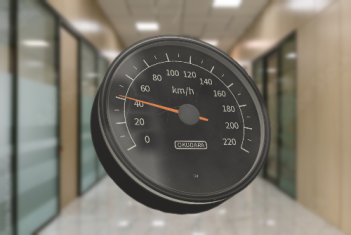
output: 40 km/h
